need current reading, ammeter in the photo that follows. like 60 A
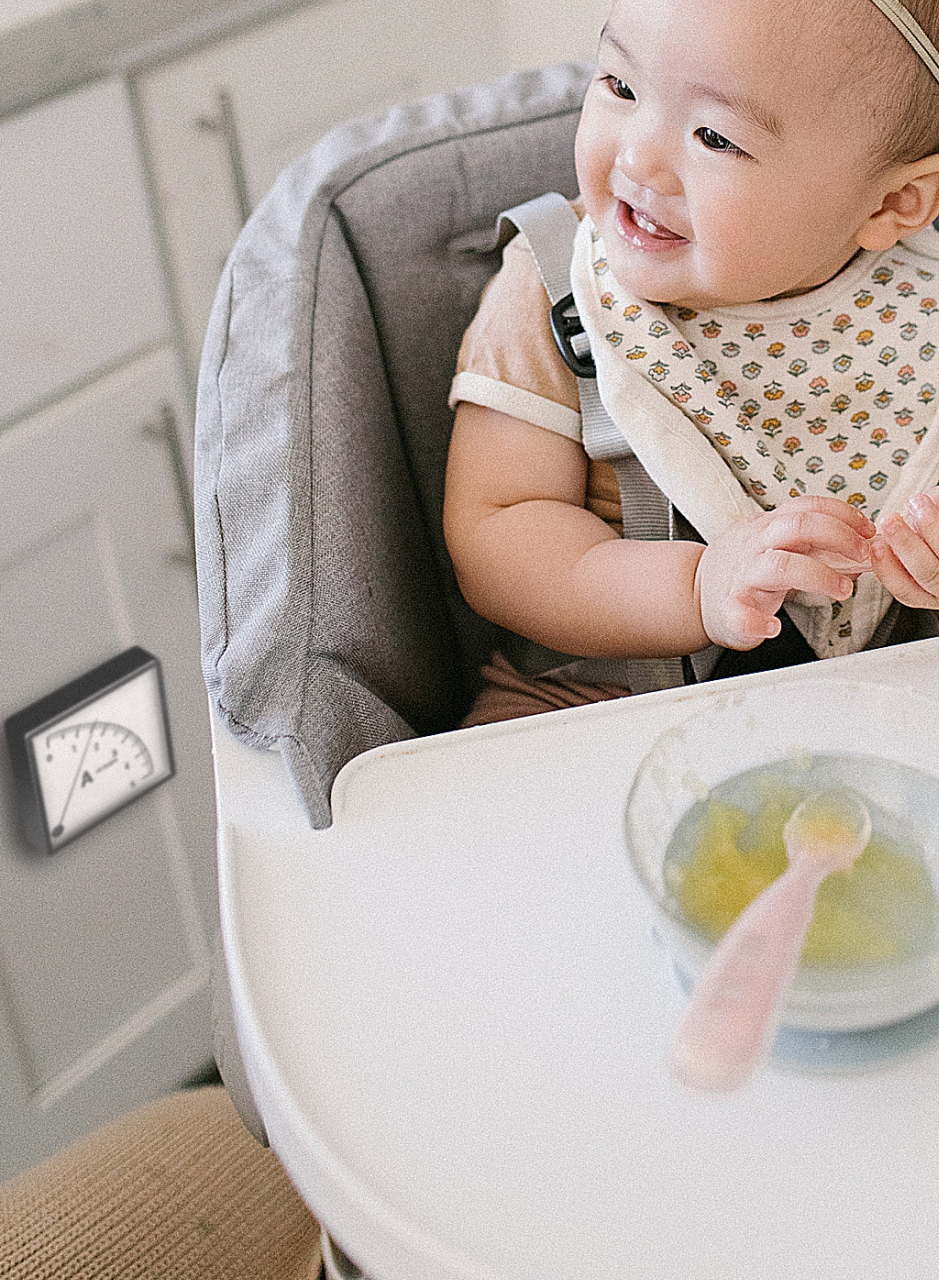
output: 1.5 A
